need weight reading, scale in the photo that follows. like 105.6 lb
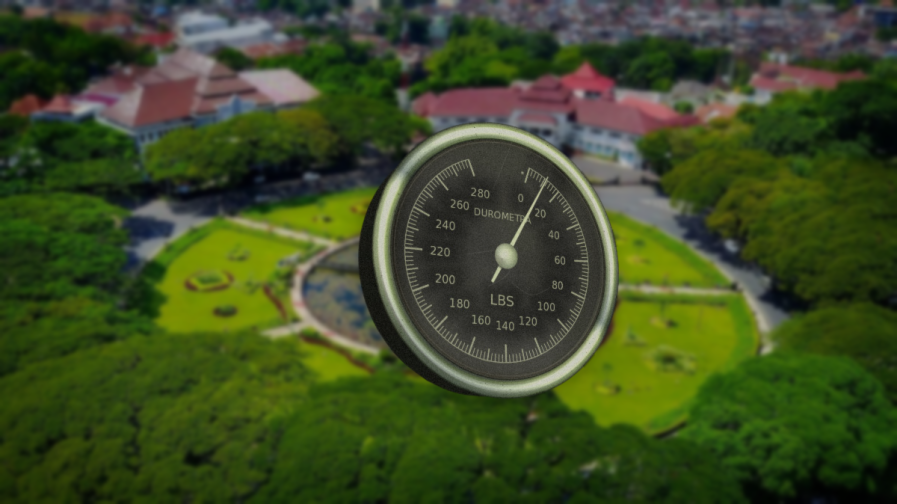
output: 10 lb
